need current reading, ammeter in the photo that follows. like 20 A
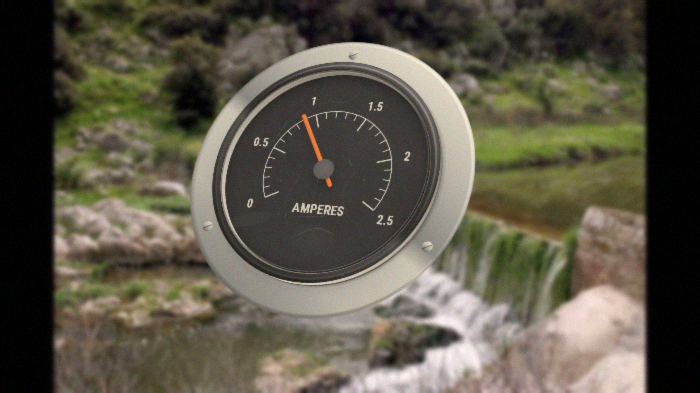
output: 0.9 A
